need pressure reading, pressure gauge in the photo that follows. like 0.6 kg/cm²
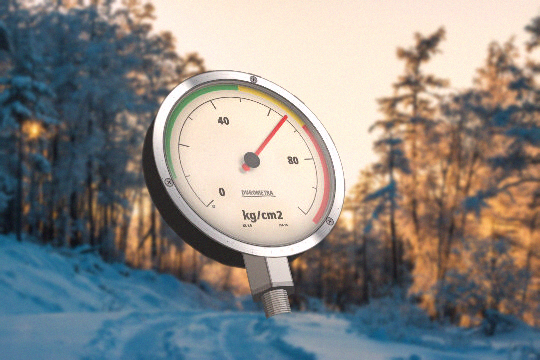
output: 65 kg/cm²
